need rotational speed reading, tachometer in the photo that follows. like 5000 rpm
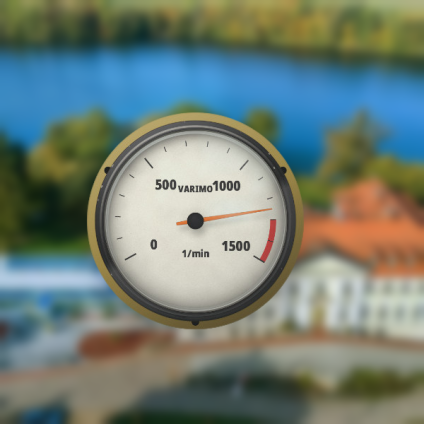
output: 1250 rpm
